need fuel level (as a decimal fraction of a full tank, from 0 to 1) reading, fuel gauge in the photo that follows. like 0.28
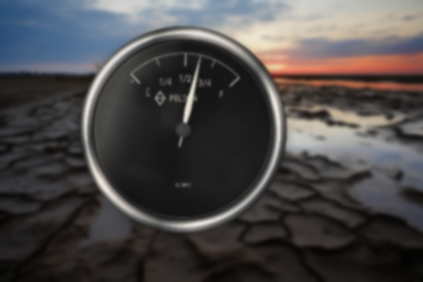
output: 0.625
